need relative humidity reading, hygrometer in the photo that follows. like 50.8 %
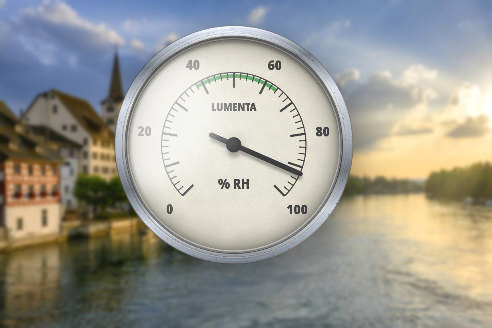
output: 92 %
